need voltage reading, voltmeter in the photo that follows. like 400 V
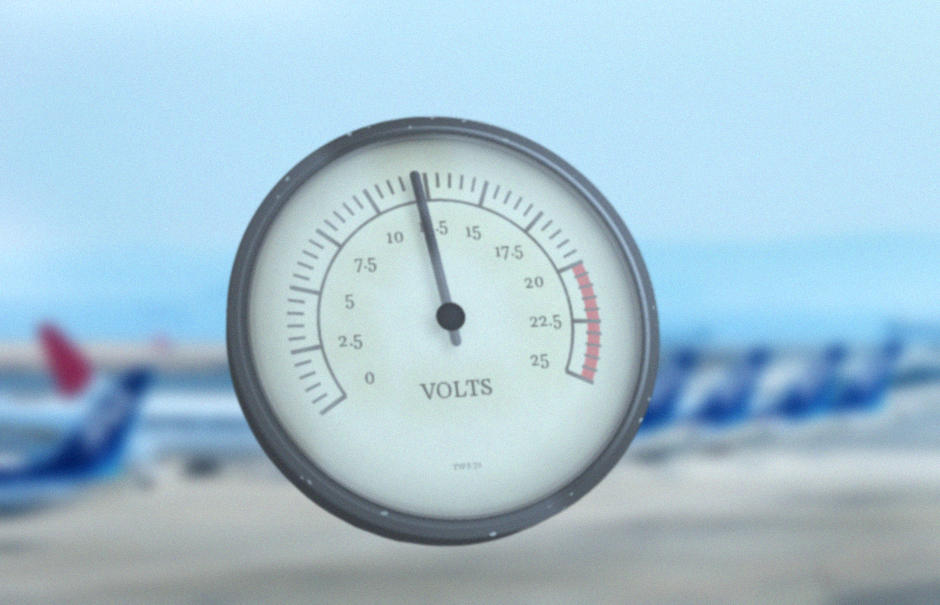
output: 12 V
